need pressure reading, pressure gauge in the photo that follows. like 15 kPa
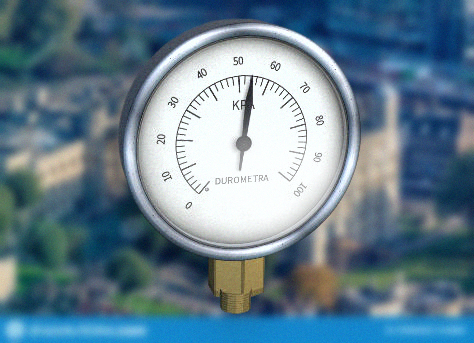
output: 54 kPa
